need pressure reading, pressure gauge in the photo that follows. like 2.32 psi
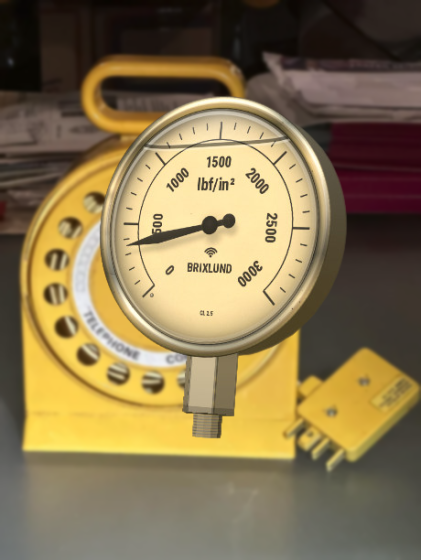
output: 350 psi
